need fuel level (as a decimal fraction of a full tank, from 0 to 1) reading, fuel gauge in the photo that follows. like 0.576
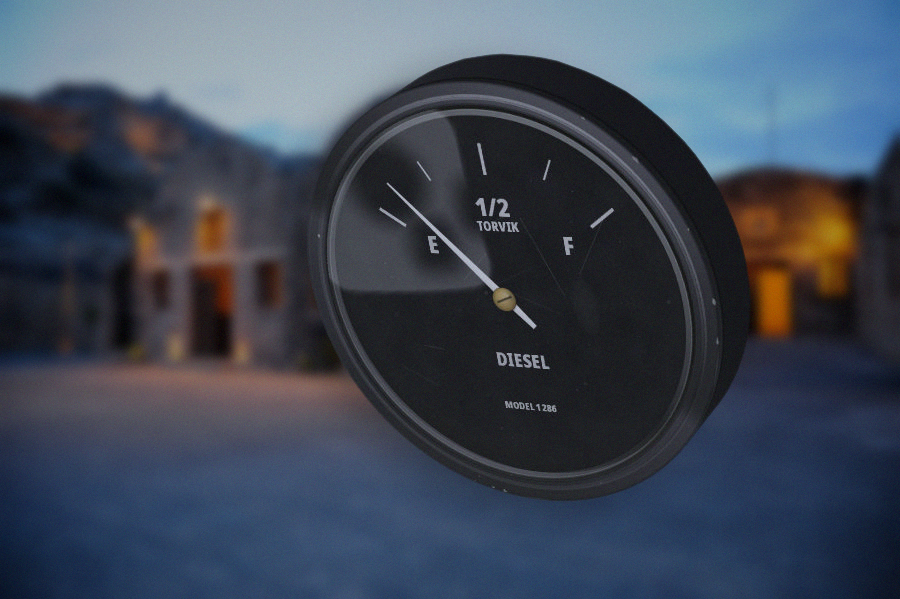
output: 0.125
